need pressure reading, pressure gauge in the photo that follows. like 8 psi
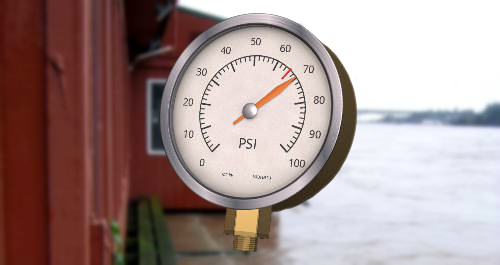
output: 70 psi
